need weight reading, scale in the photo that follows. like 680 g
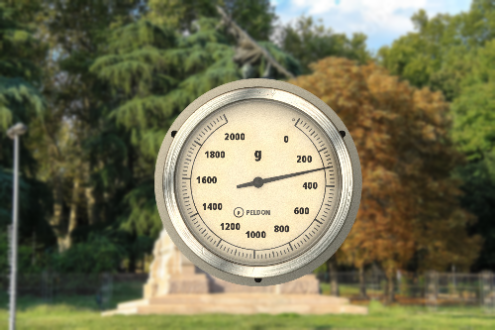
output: 300 g
